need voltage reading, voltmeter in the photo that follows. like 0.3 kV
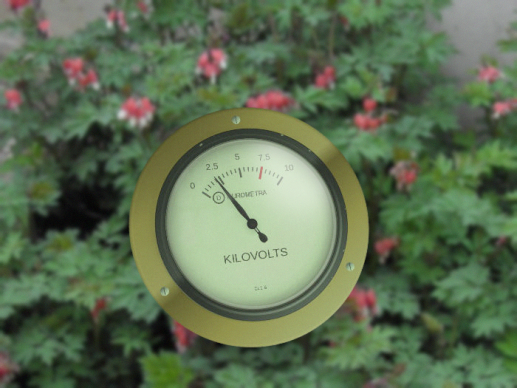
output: 2 kV
